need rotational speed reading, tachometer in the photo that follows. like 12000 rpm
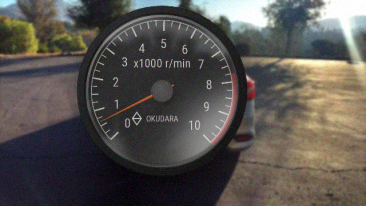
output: 625 rpm
